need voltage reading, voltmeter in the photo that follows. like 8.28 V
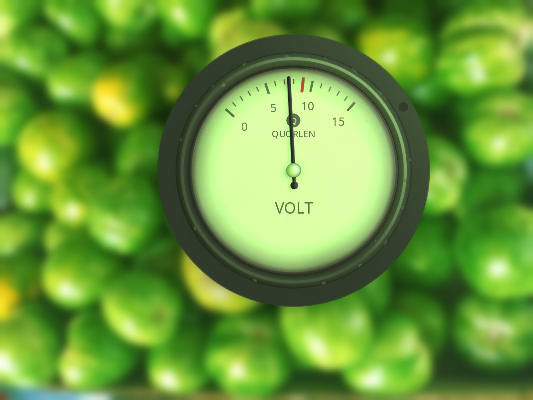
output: 7.5 V
